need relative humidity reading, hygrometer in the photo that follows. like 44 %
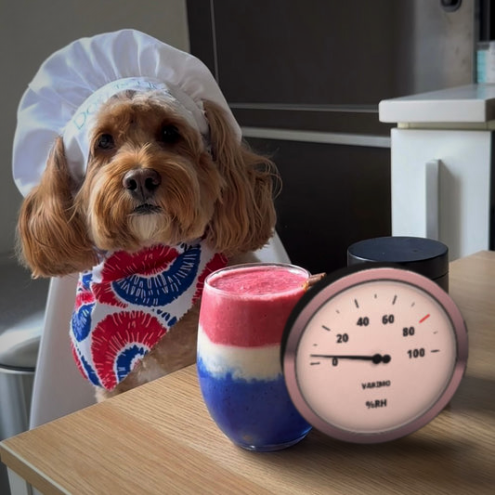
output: 5 %
